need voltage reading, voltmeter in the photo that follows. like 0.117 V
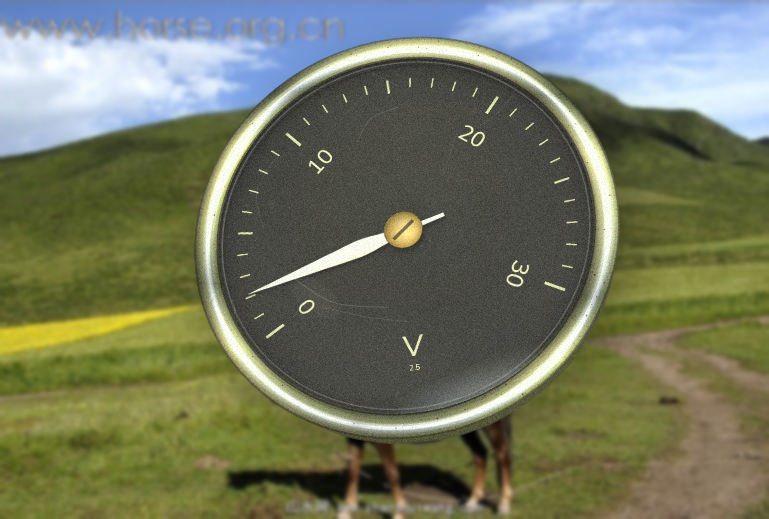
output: 2 V
